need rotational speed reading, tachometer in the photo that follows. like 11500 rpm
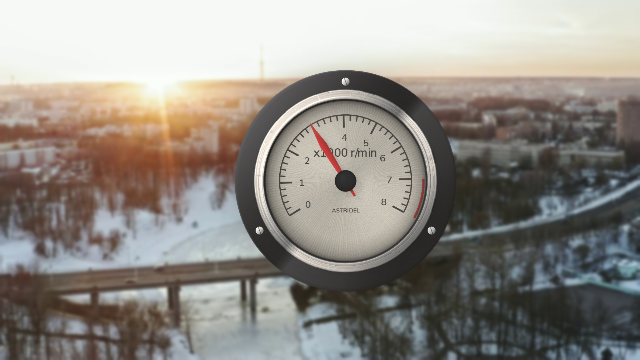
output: 3000 rpm
